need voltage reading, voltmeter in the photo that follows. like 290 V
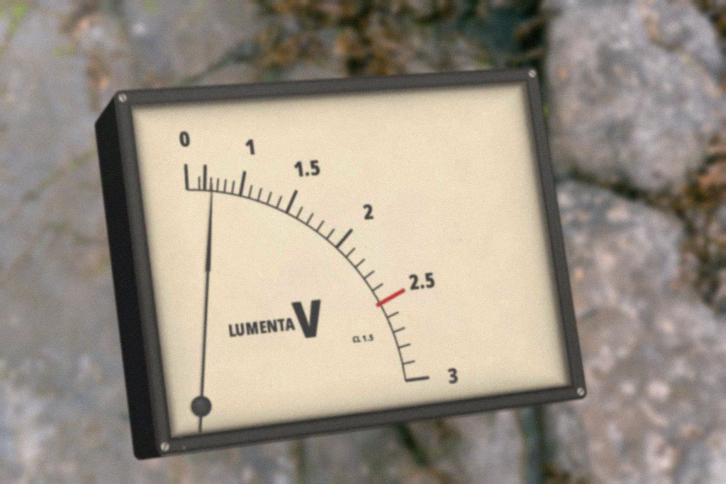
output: 0.6 V
